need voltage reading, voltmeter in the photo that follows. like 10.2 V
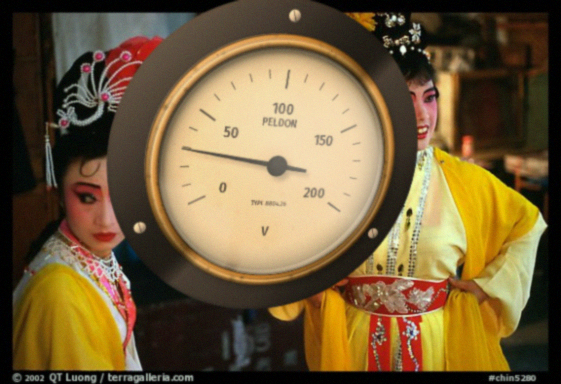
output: 30 V
